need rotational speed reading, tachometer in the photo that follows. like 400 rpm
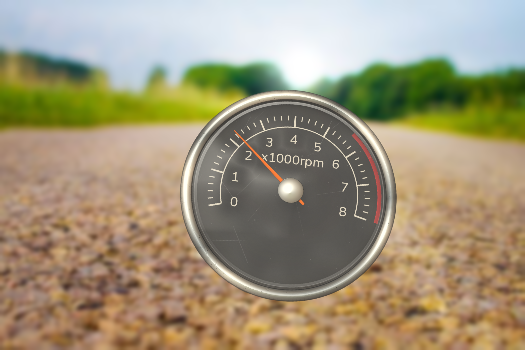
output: 2200 rpm
